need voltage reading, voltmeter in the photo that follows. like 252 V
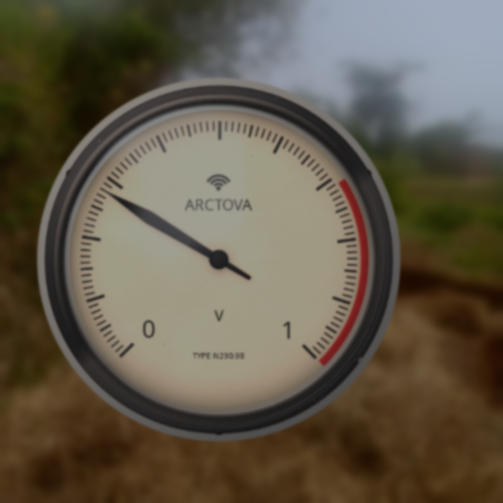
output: 0.28 V
